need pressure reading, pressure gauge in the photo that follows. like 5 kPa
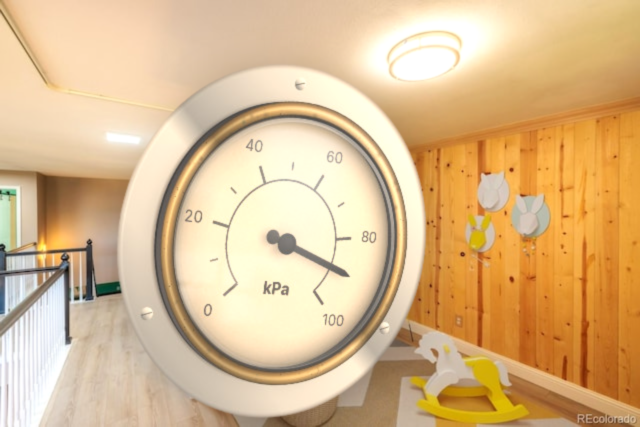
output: 90 kPa
